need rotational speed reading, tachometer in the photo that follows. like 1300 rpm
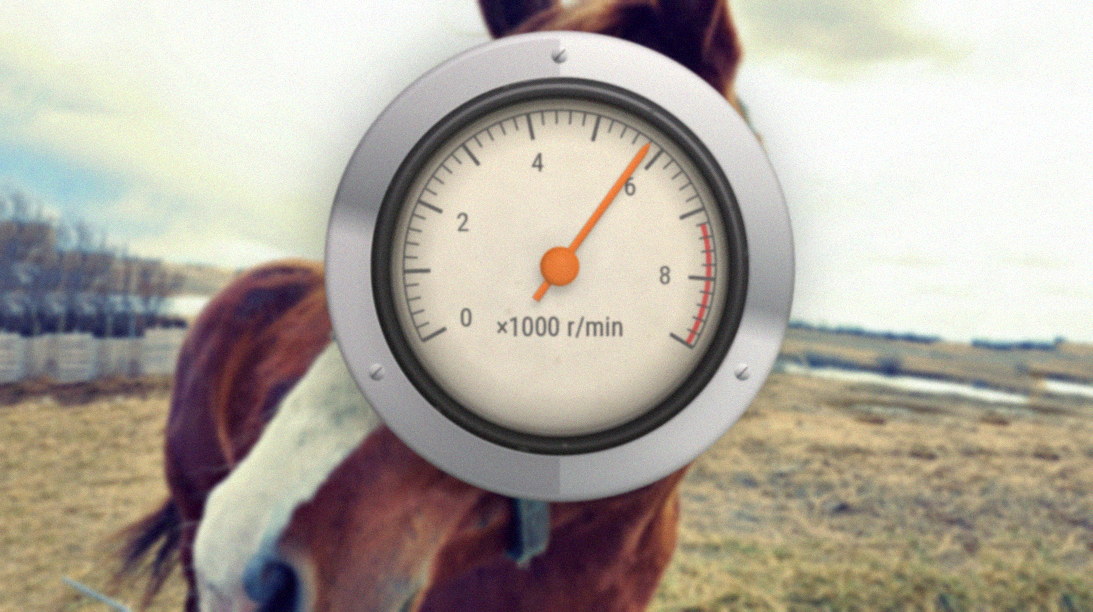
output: 5800 rpm
